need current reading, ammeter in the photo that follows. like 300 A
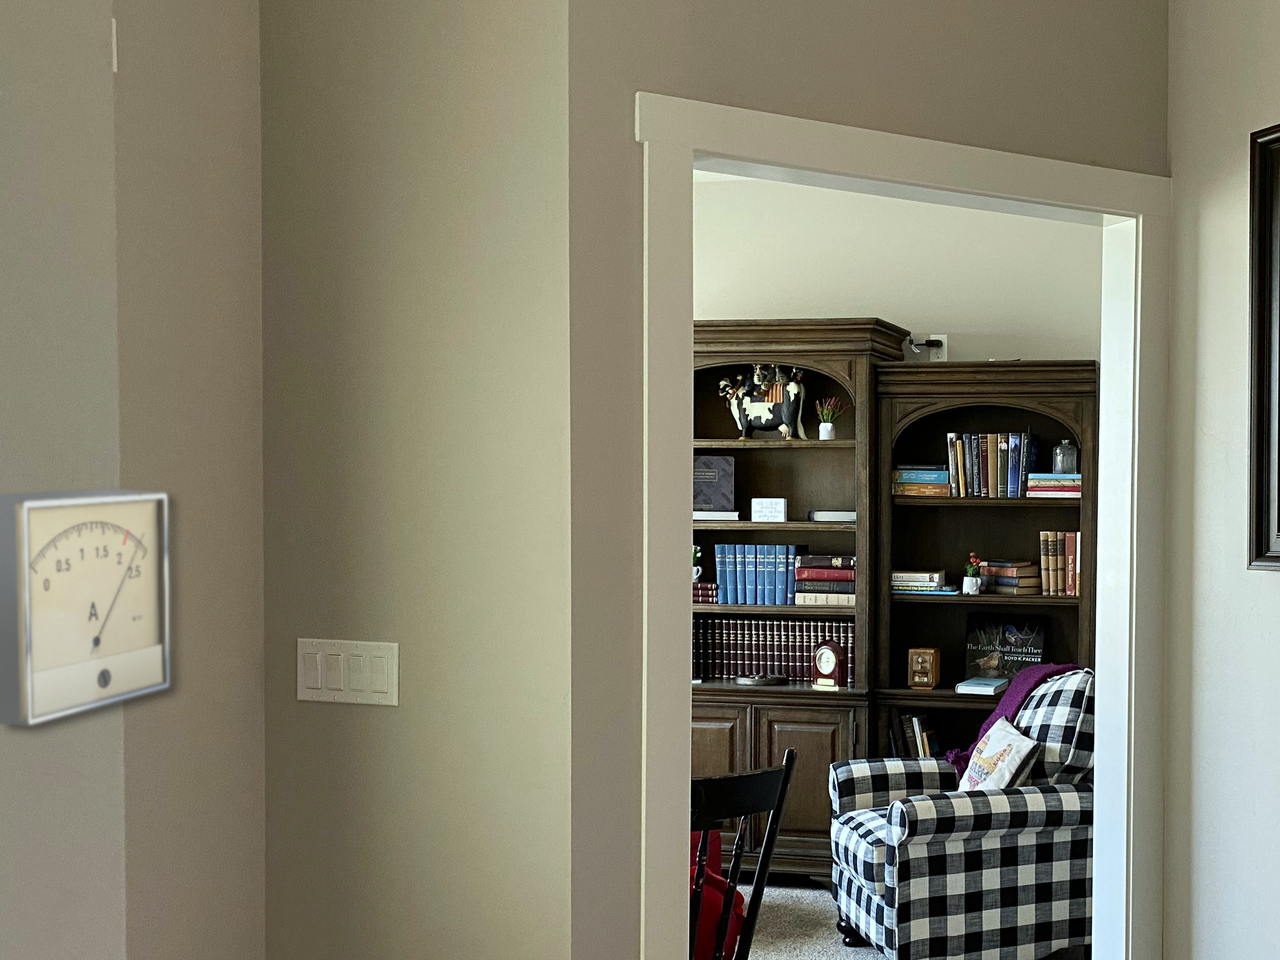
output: 2.25 A
